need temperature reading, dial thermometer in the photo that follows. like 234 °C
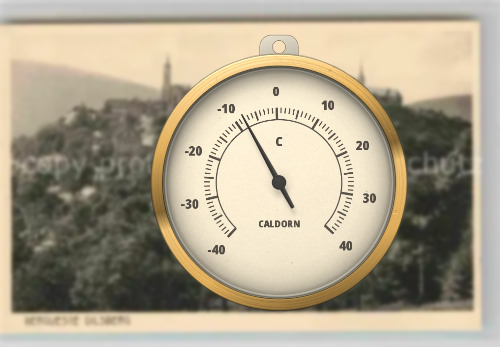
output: -8 °C
